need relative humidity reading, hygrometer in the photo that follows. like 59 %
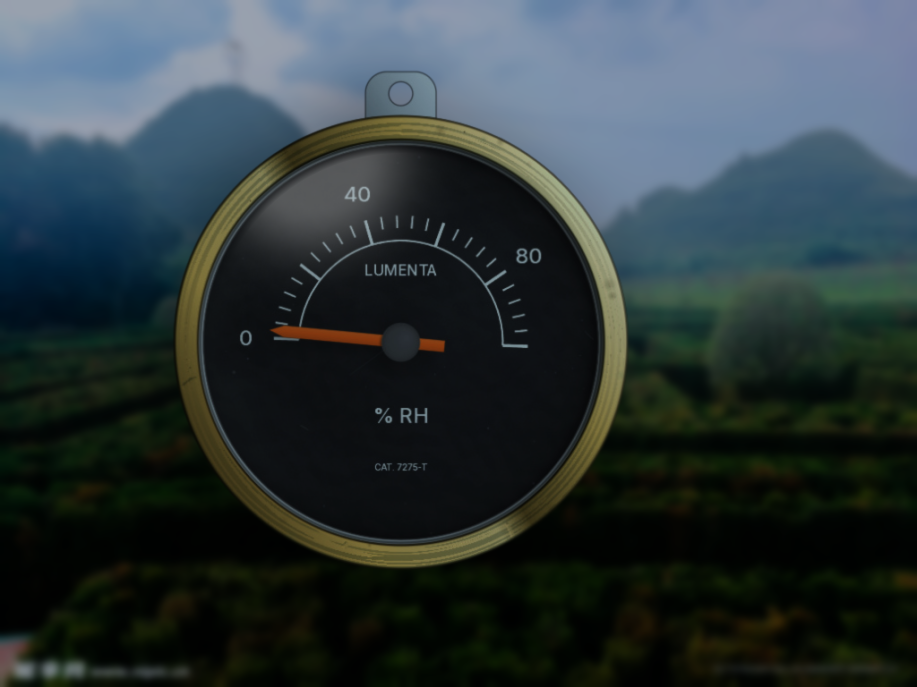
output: 2 %
